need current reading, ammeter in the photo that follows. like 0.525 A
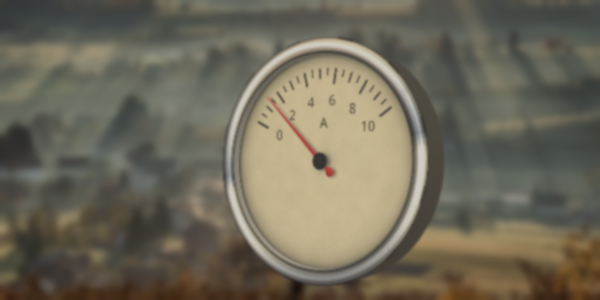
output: 1.5 A
